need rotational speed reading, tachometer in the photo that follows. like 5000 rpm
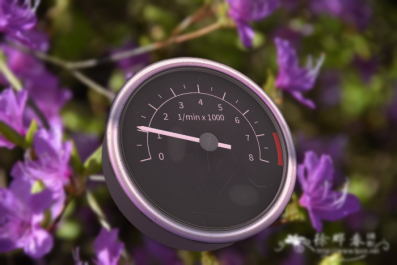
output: 1000 rpm
